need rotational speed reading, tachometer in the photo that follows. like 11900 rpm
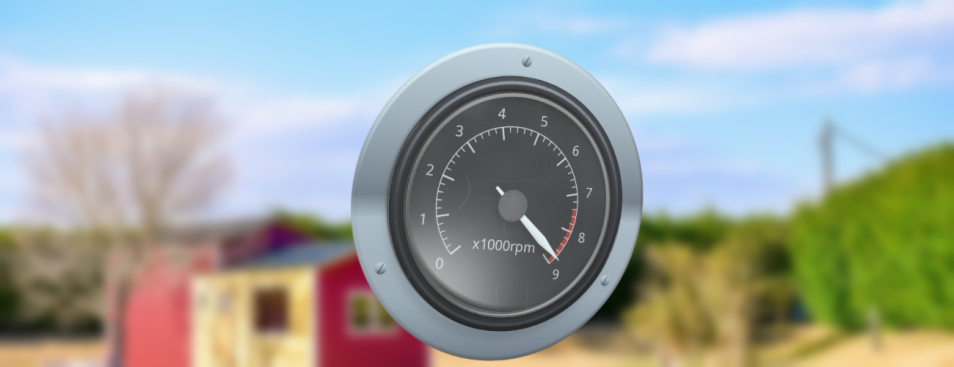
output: 8800 rpm
